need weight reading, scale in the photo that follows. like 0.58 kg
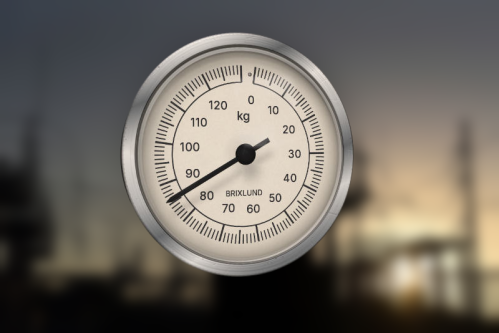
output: 86 kg
